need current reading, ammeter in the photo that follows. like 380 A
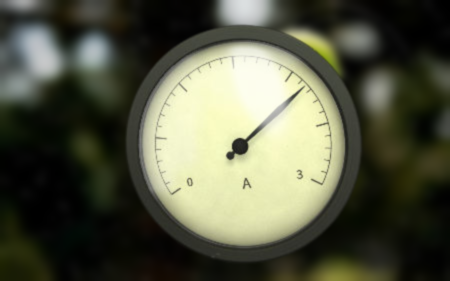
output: 2.15 A
